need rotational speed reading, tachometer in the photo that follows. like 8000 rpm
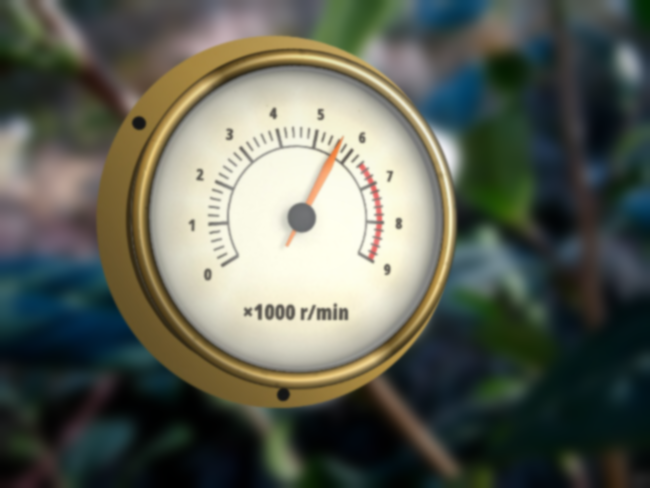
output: 5600 rpm
